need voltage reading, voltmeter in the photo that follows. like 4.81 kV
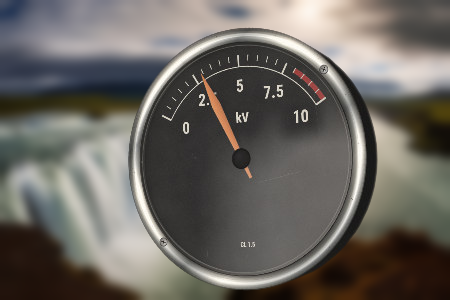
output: 3 kV
